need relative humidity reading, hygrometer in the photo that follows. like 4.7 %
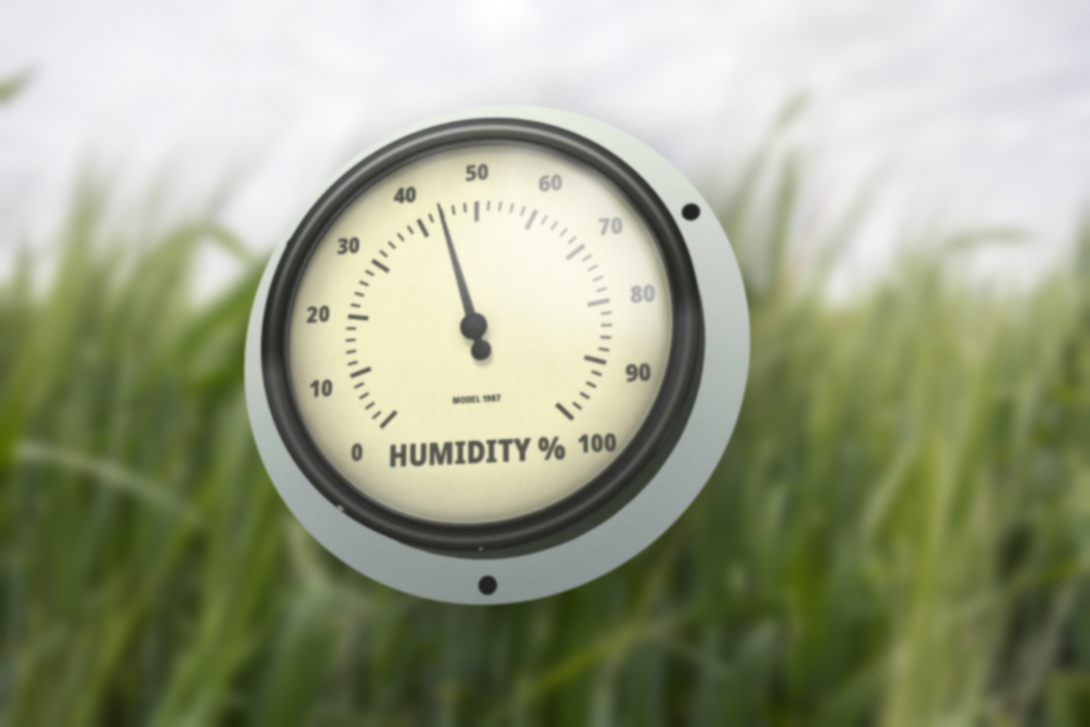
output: 44 %
